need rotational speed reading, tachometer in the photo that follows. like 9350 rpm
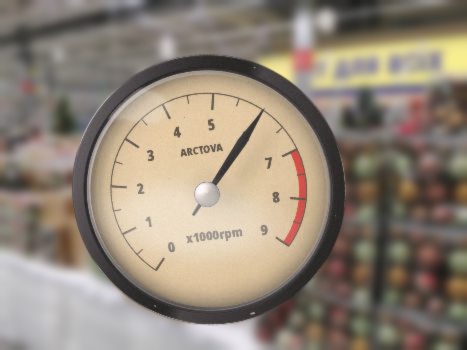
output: 6000 rpm
